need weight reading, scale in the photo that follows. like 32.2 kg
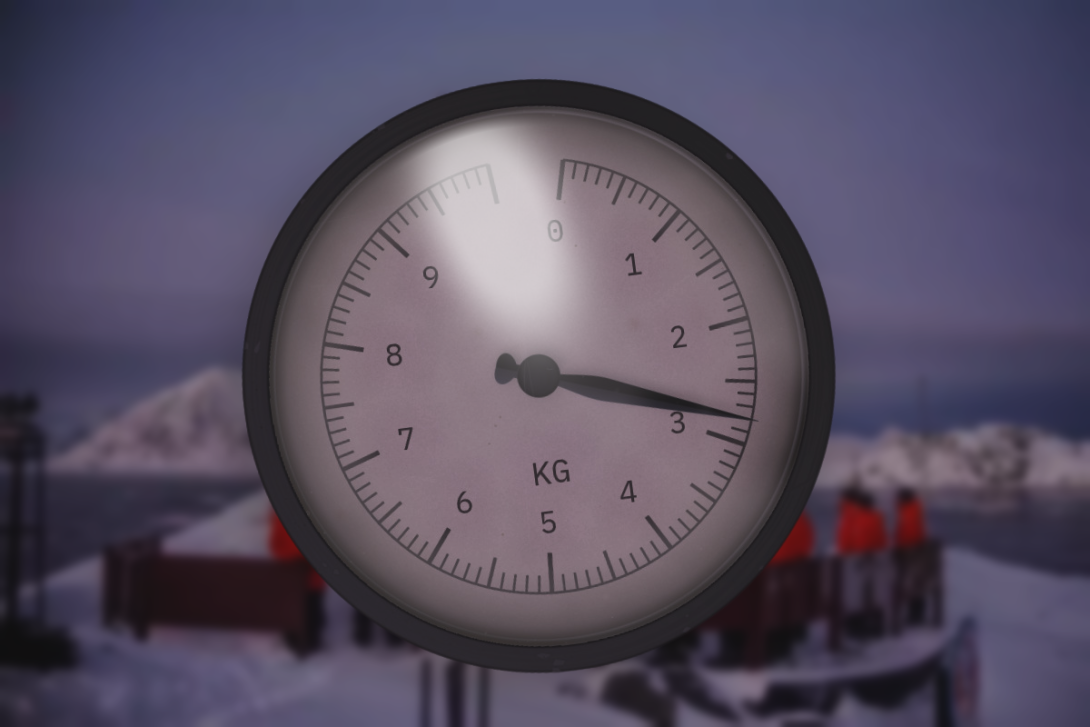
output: 2.8 kg
